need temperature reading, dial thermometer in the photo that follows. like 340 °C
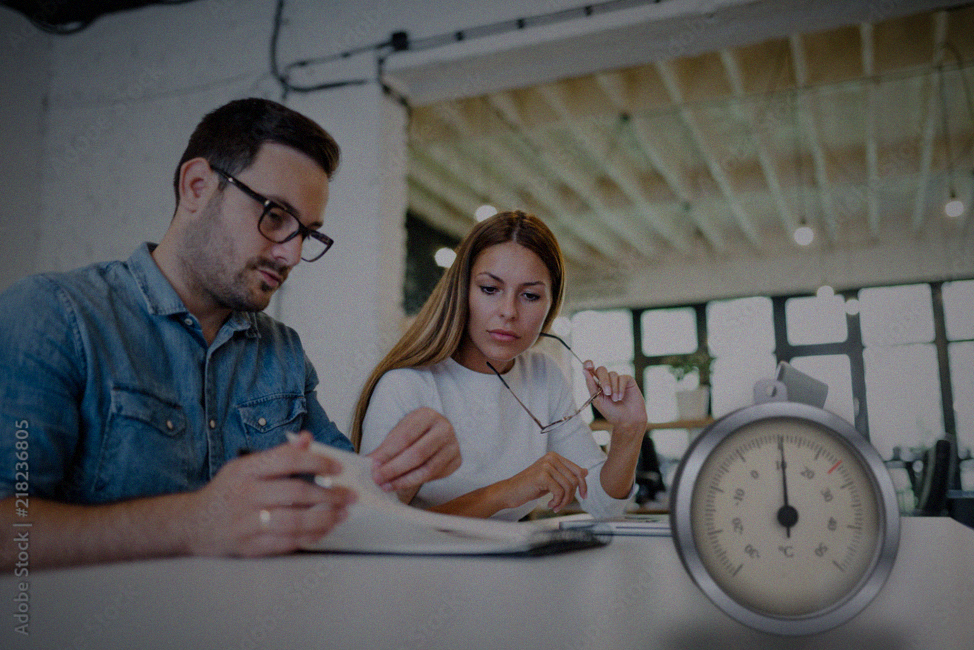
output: 10 °C
